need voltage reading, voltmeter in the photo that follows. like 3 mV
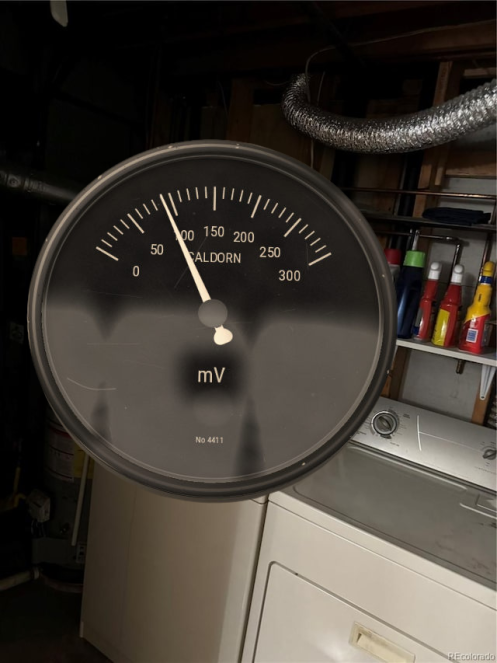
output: 90 mV
